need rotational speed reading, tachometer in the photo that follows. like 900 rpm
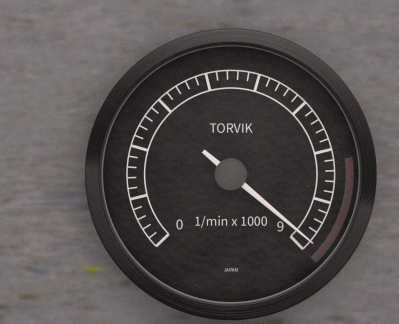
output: 8800 rpm
